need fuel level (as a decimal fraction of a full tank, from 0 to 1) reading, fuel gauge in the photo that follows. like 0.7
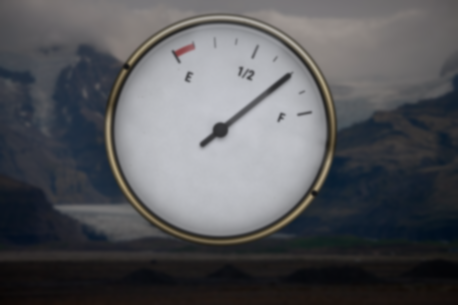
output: 0.75
